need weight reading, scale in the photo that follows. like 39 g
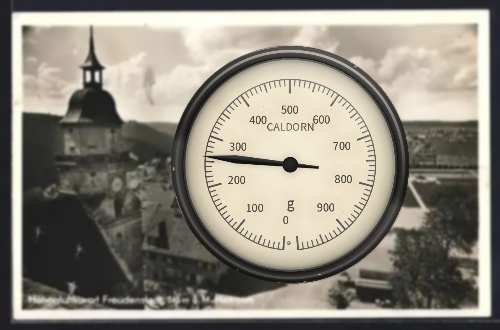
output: 260 g
